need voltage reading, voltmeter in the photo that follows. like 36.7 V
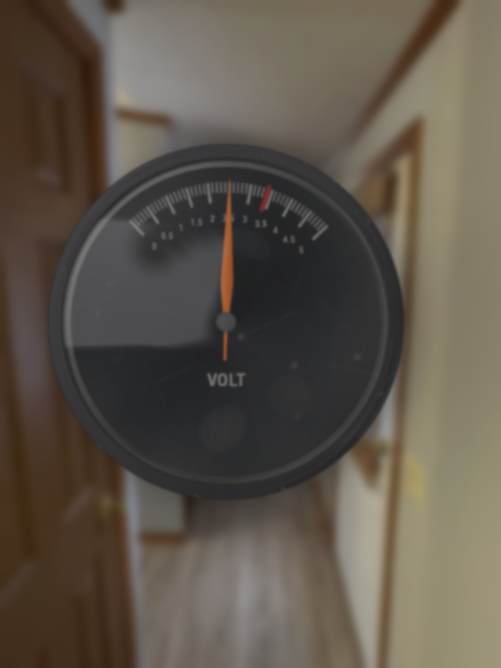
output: 2.5 V
